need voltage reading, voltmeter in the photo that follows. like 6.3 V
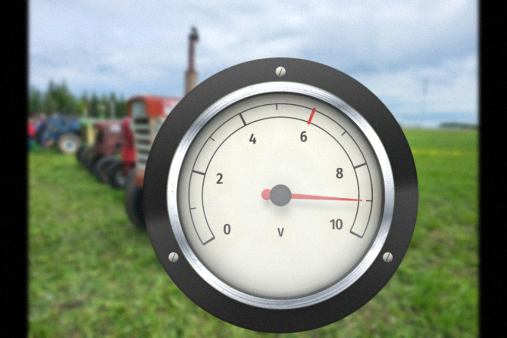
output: 9 V
